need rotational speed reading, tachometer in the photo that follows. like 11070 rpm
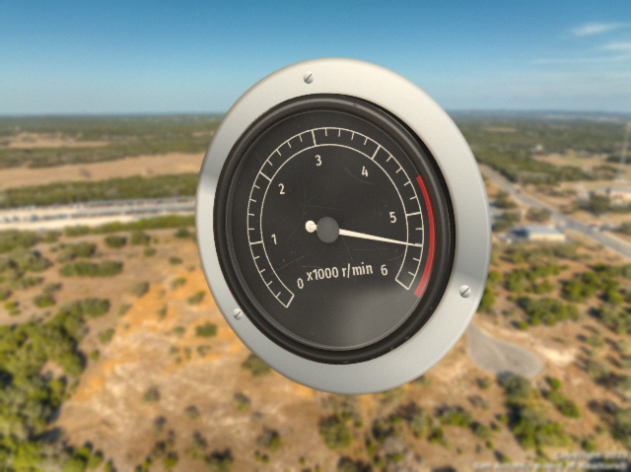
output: 5400 rpm
